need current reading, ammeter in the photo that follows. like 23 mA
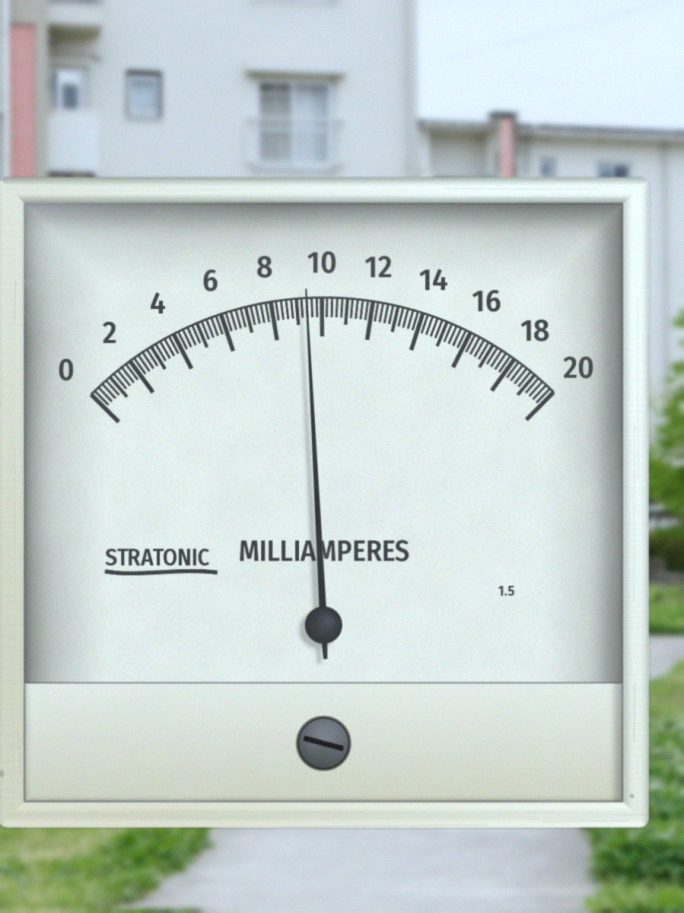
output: 9.4 mA
